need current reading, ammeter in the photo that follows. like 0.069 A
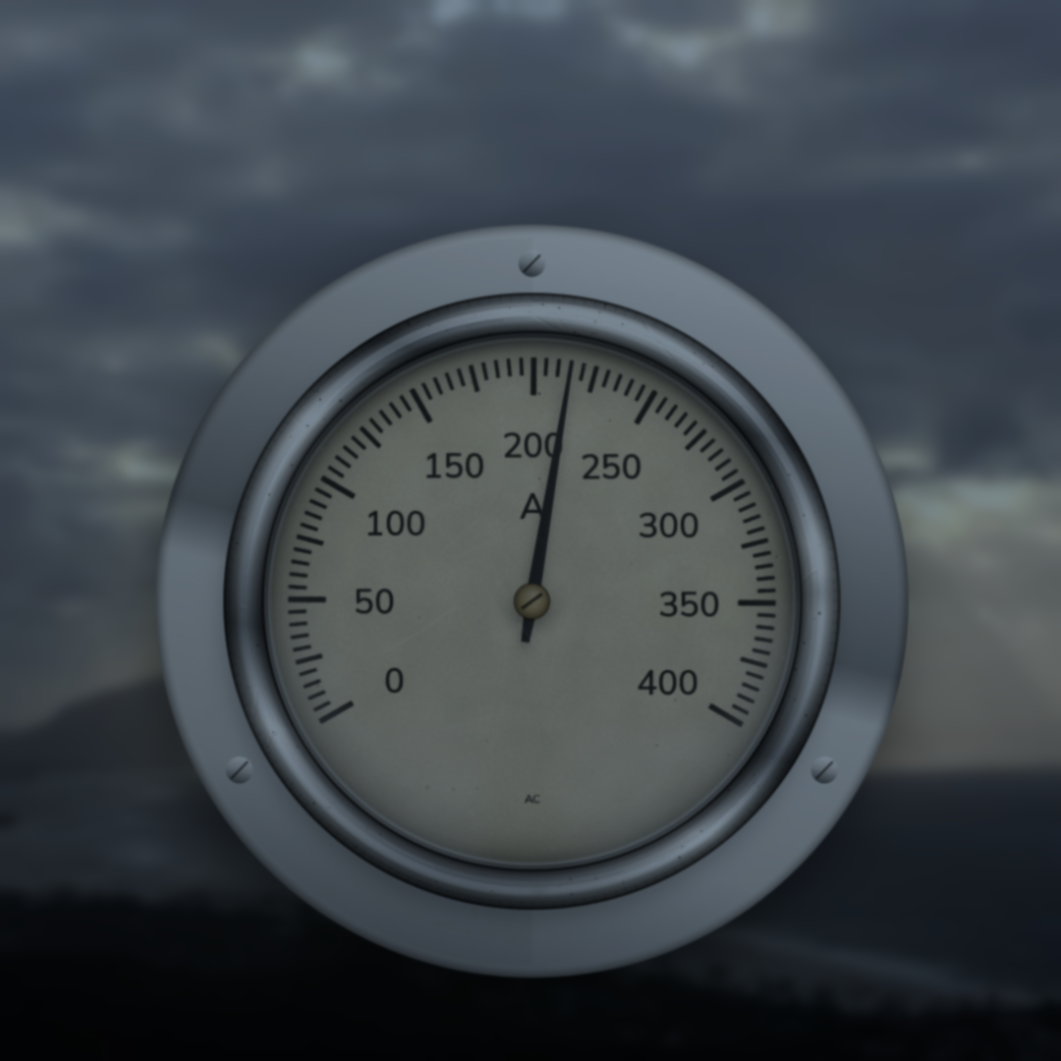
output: 215 A
